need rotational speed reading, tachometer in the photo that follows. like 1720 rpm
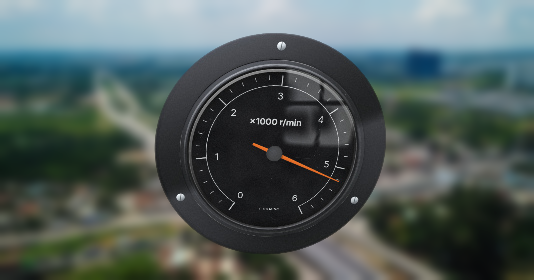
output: 5200 rpm
